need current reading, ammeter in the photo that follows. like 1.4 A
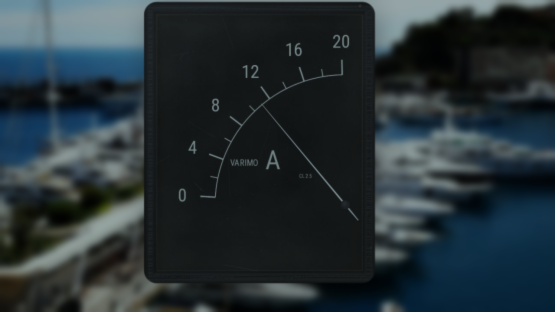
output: 11 A
